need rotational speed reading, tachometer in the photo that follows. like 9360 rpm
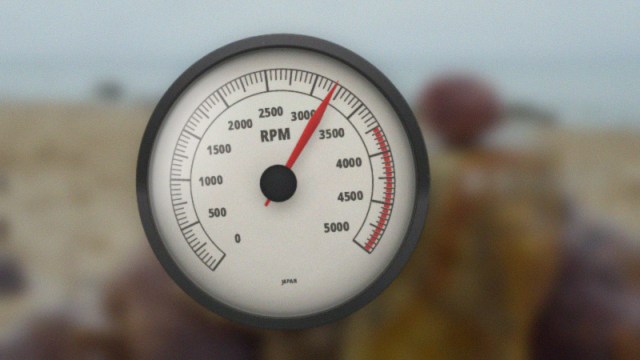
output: 3200 rpm
